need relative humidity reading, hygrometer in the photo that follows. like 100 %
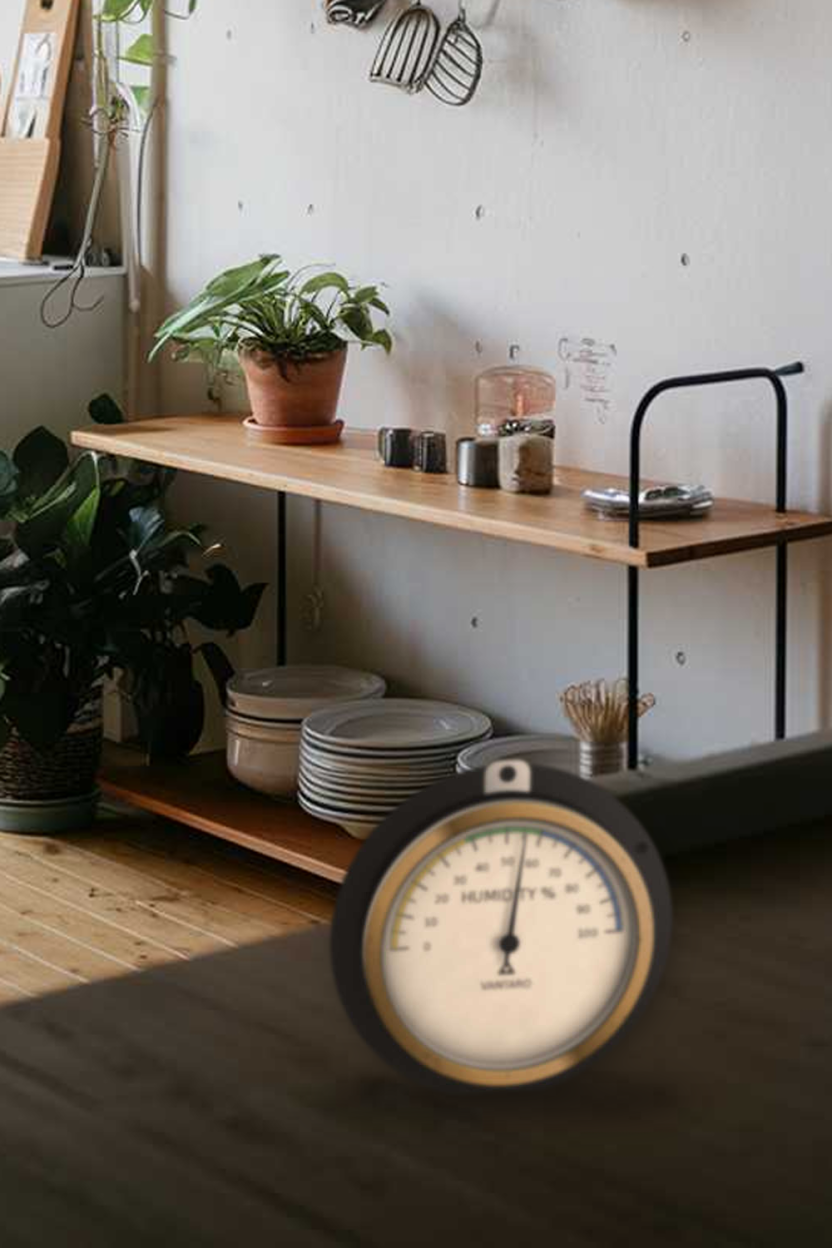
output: 55 %
